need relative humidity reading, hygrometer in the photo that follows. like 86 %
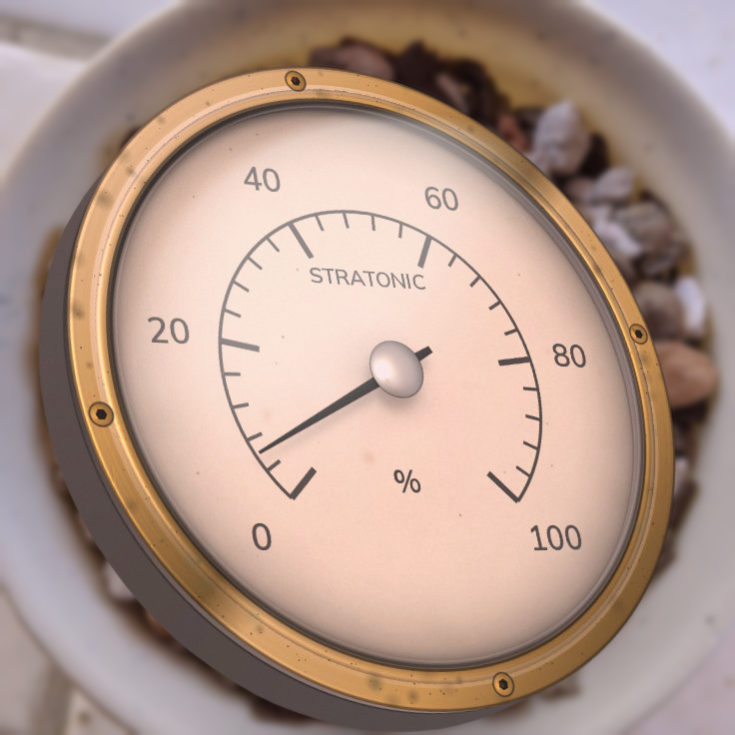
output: 6 %
